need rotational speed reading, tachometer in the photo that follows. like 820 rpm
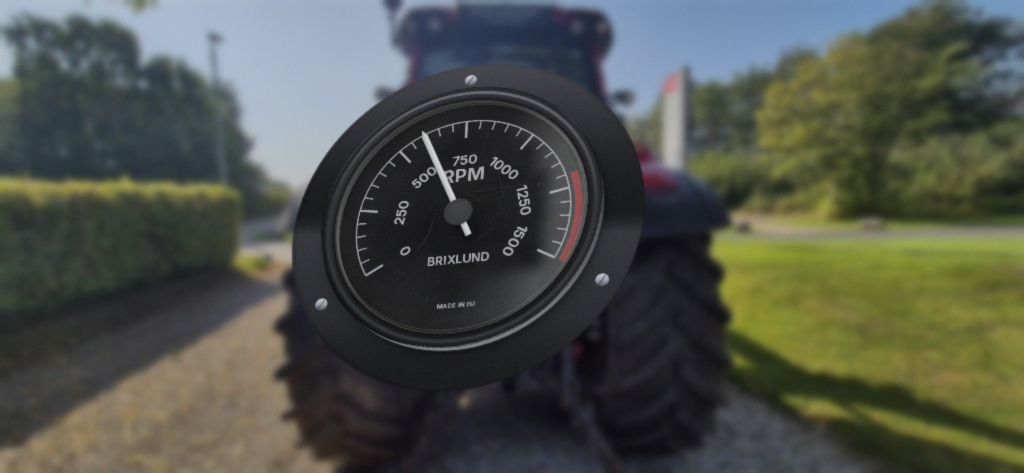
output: 600 rpm
